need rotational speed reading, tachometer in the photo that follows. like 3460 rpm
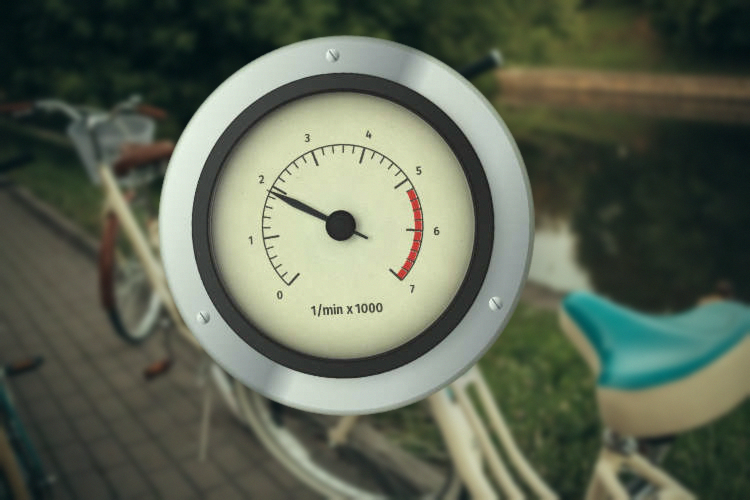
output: 1900 rpm
